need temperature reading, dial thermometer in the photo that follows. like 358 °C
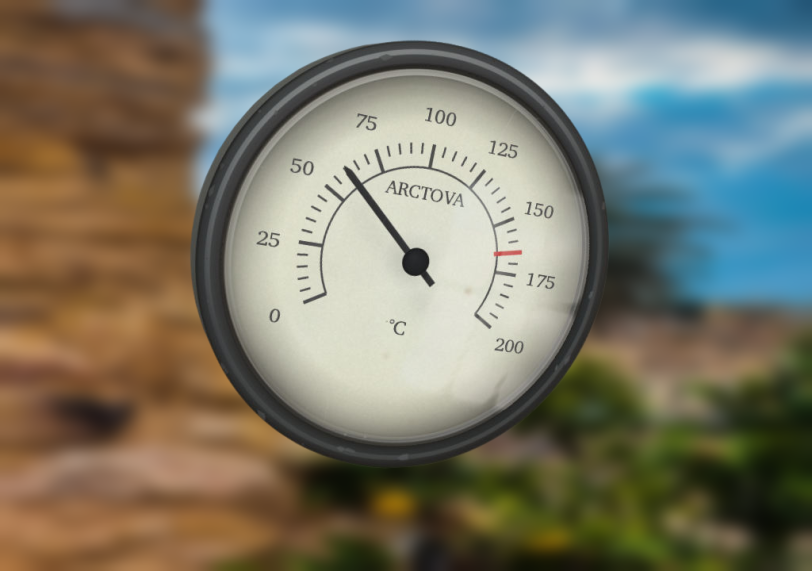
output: 60 °C
